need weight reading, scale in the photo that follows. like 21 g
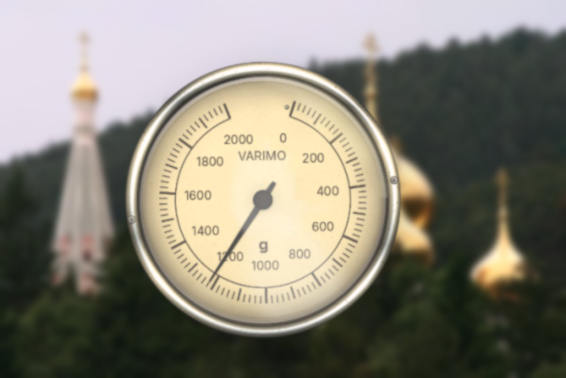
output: 1220 g
